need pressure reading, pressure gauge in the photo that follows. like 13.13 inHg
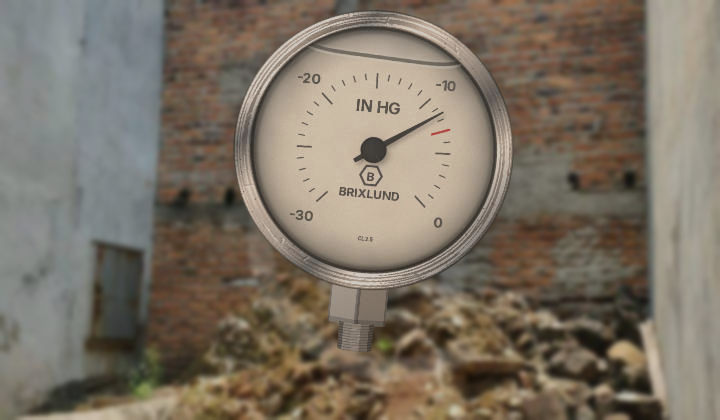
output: -8.5 inHg
